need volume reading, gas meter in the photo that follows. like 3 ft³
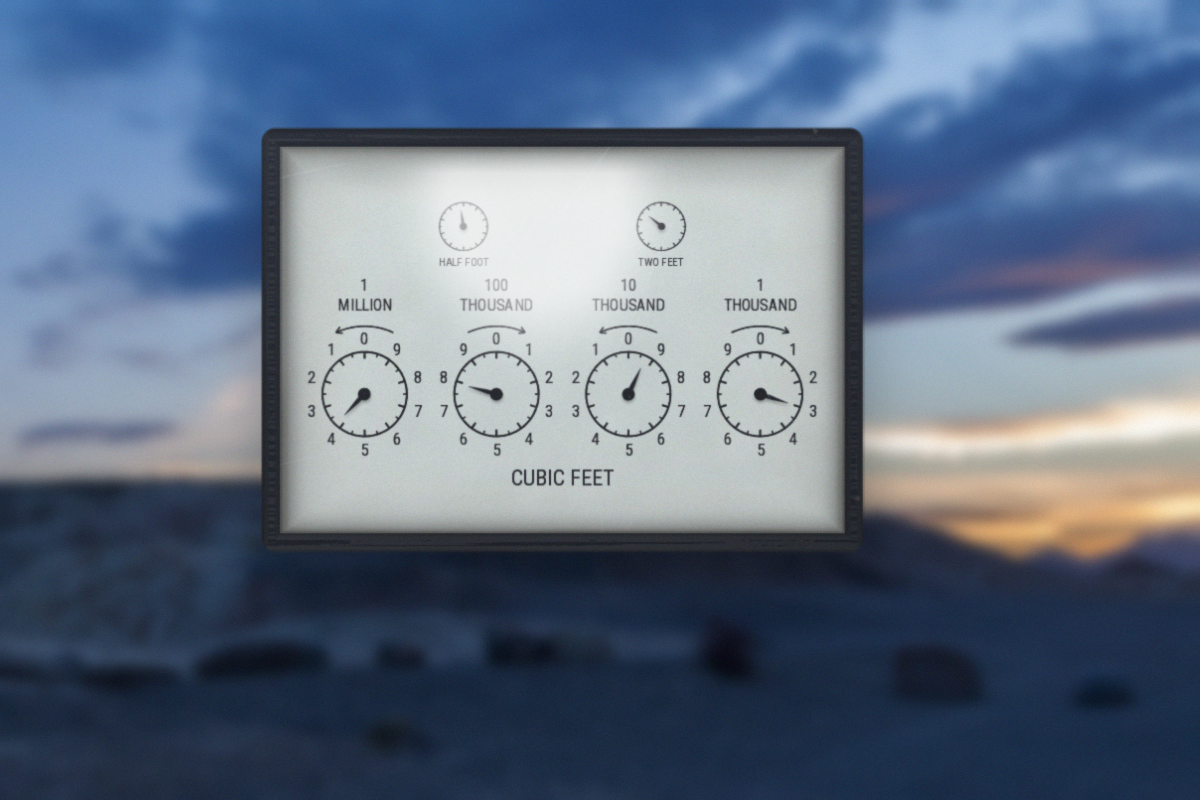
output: 379300 ft³
